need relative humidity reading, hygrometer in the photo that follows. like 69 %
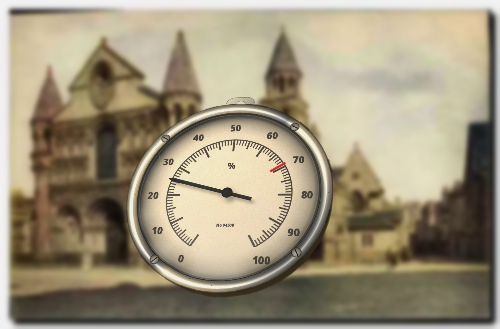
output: 25 %
